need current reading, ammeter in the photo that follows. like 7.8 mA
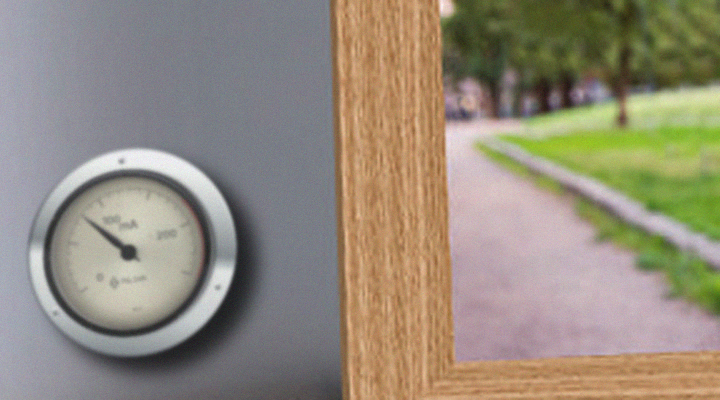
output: 80 mA
